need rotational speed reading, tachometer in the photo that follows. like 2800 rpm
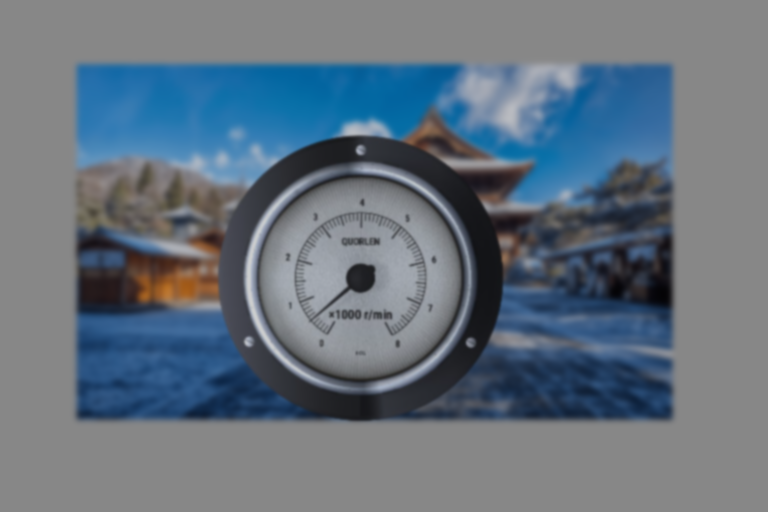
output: 500 rpm
